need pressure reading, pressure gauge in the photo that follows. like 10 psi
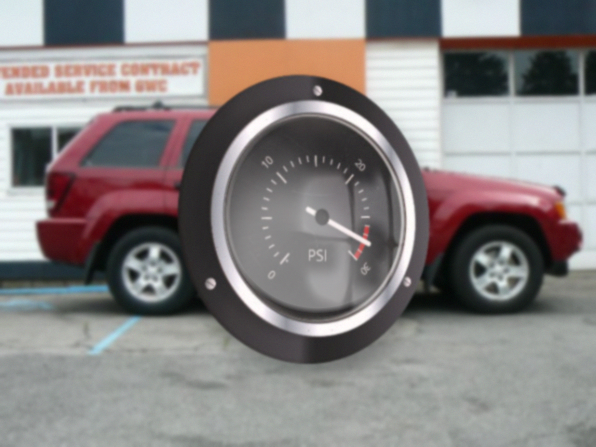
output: 28 psi
